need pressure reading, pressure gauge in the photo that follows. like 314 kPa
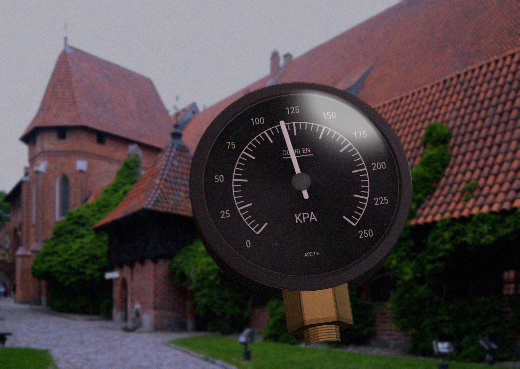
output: 115 kPa
